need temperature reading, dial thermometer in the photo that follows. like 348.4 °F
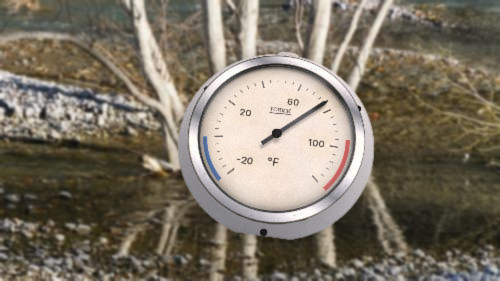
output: 76 °F
